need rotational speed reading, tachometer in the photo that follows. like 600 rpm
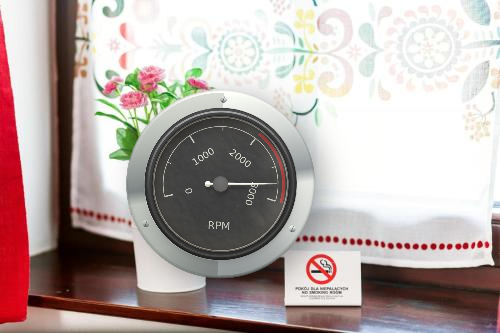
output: 2750 rpm
